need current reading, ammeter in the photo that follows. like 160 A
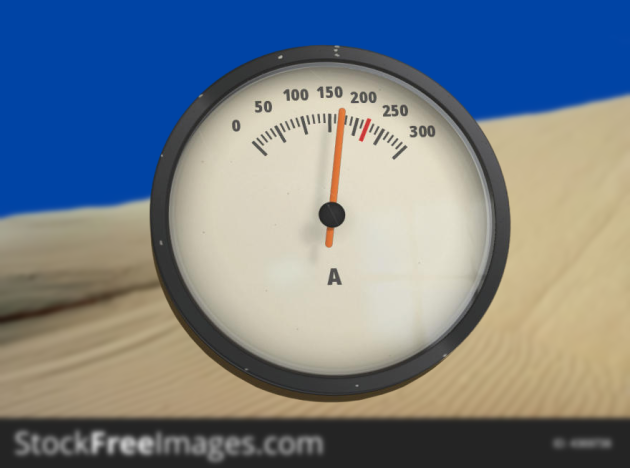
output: 170 A
